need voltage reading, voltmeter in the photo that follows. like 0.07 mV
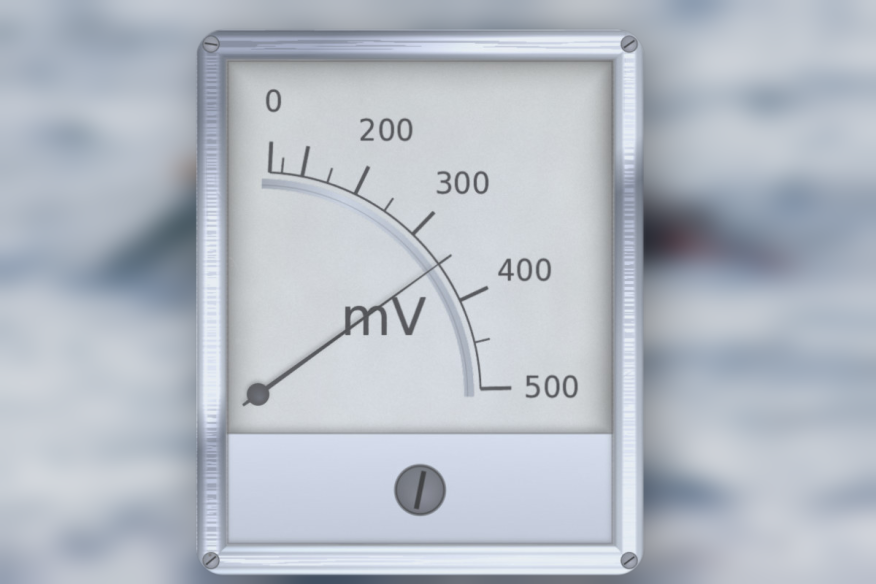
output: 350 mV
